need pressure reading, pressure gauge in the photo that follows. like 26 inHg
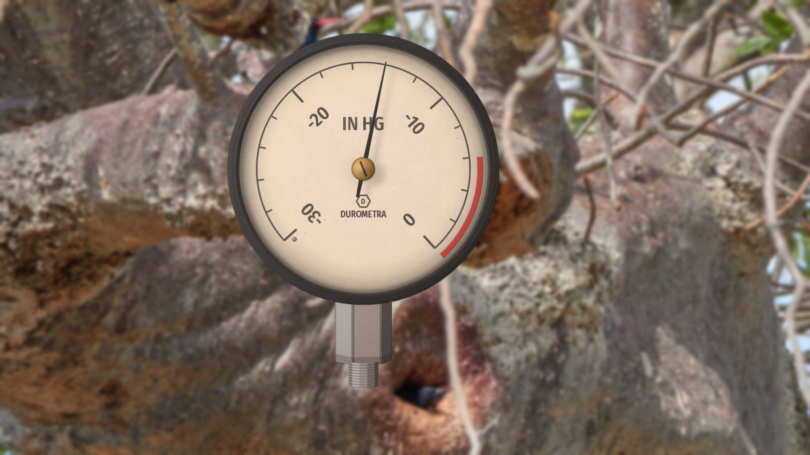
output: -14 inHg
